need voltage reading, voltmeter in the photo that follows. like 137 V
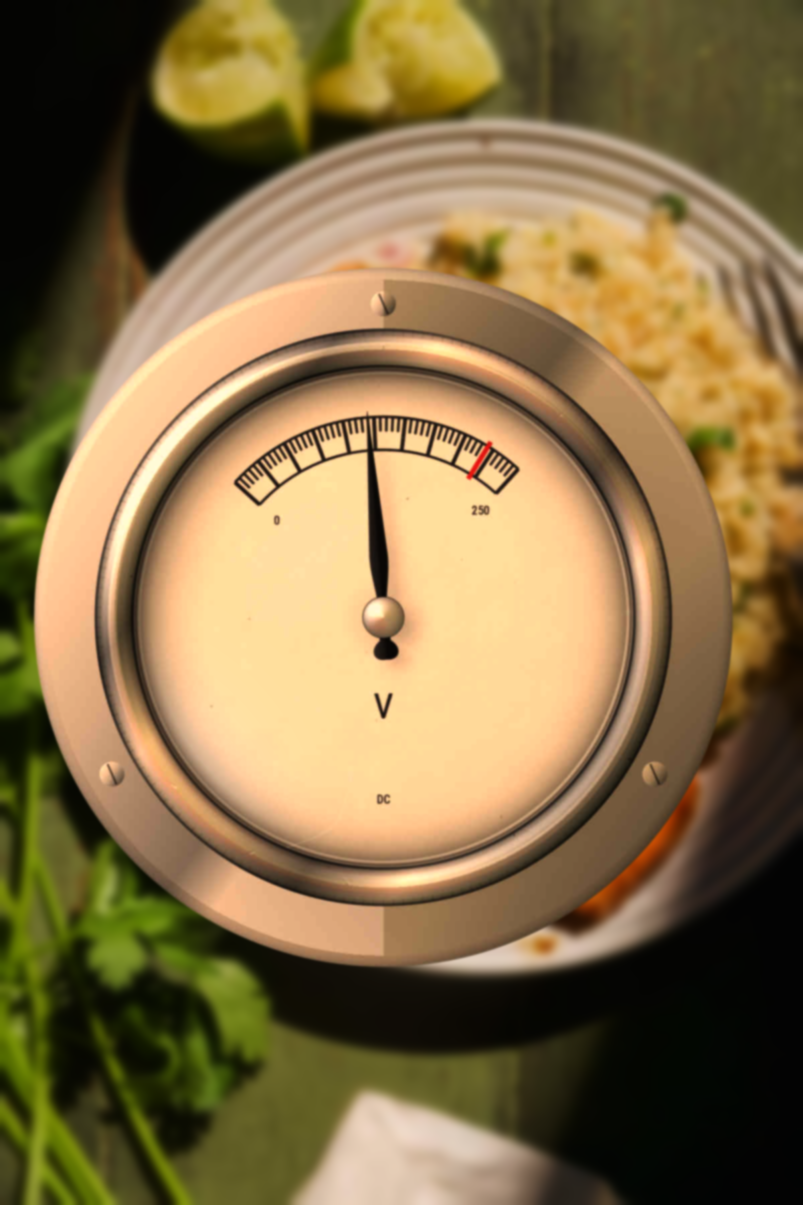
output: 120 V
